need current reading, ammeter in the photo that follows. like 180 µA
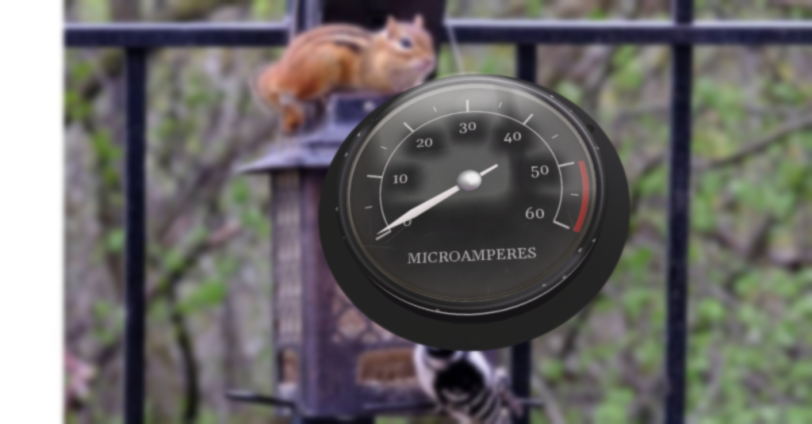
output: 0 µA
